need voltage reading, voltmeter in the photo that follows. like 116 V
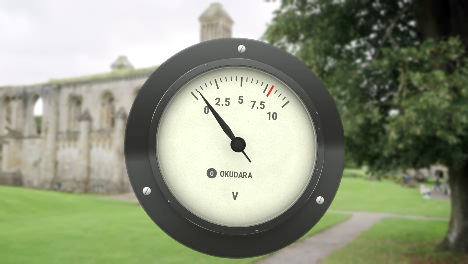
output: 0.5 V
